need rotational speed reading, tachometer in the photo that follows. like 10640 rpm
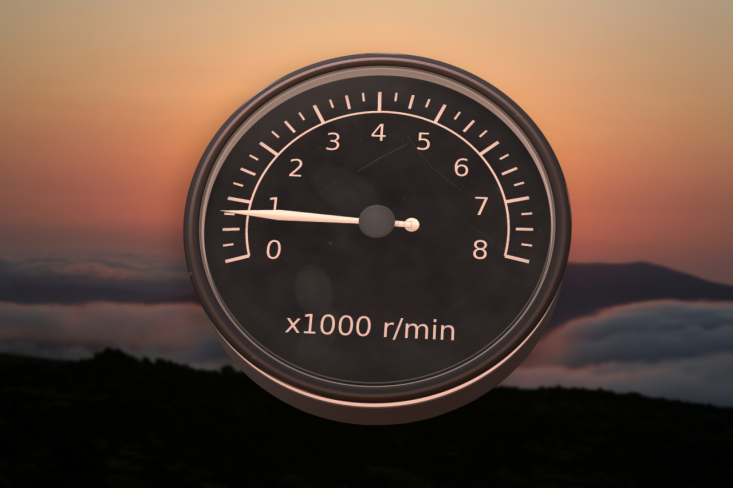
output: 750 rpm
